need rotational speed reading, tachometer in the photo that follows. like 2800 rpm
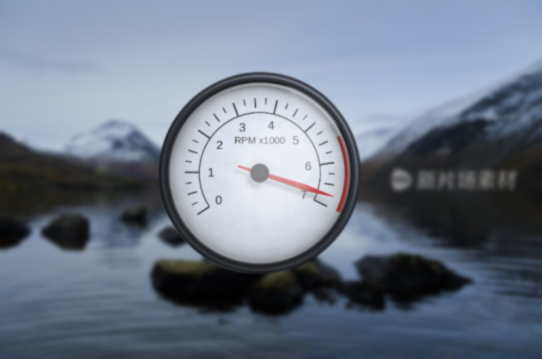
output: 6750 rpm
